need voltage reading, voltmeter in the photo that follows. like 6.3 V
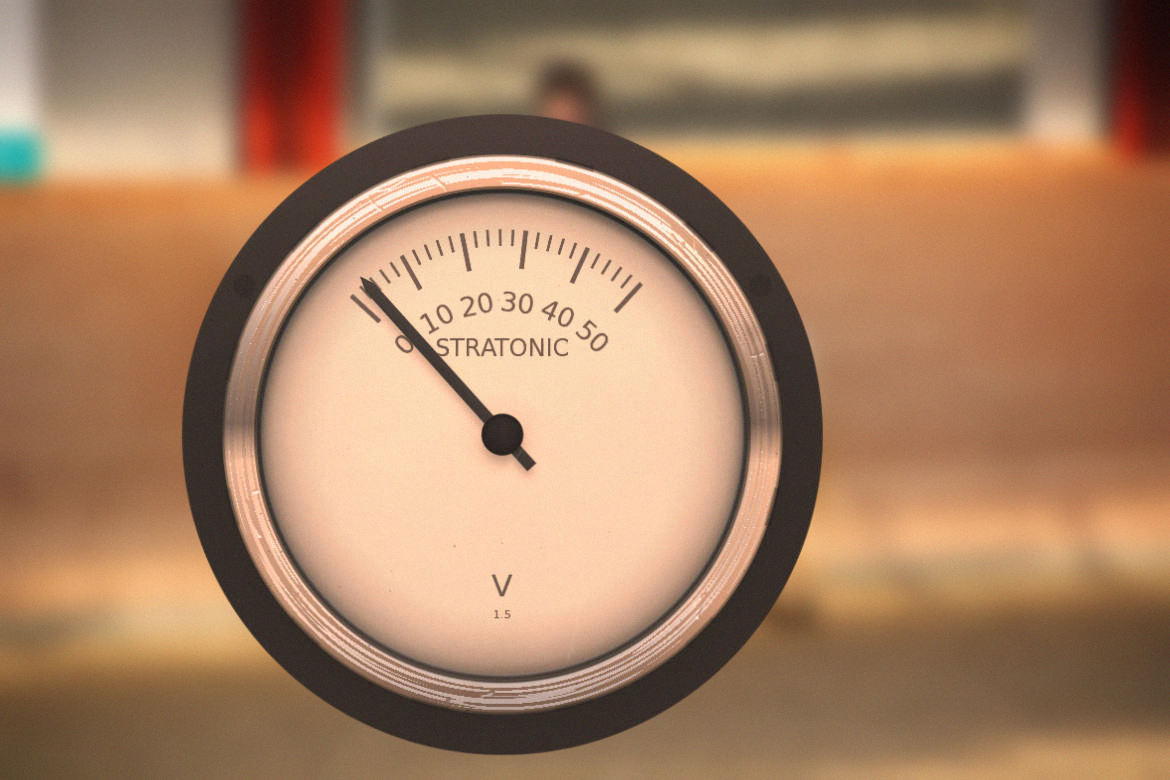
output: 3 V
